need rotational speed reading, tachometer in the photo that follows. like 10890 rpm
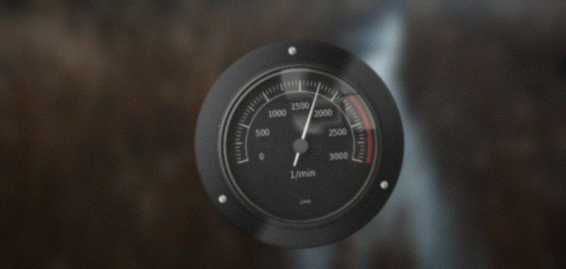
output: 1750 rpm
